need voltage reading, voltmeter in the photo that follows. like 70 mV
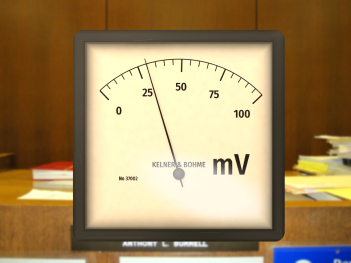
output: 30 mV
